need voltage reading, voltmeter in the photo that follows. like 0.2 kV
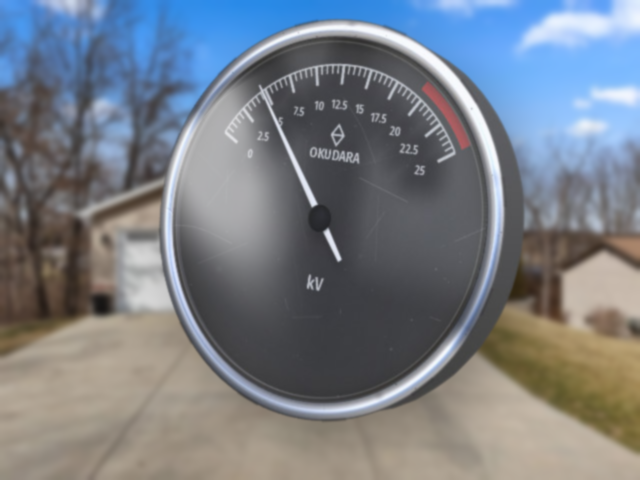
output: 5 kV
